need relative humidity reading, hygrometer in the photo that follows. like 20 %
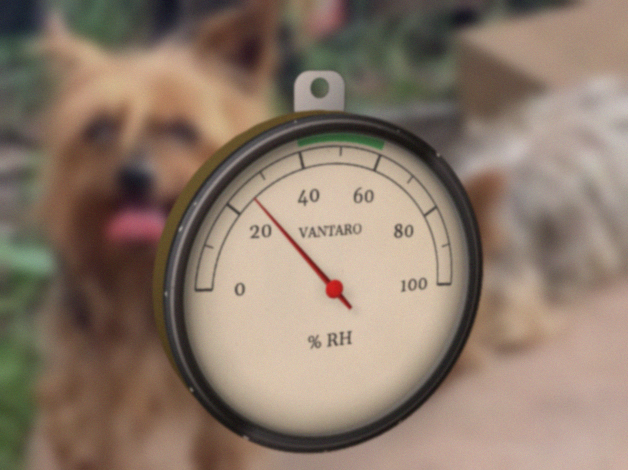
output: 25 %
